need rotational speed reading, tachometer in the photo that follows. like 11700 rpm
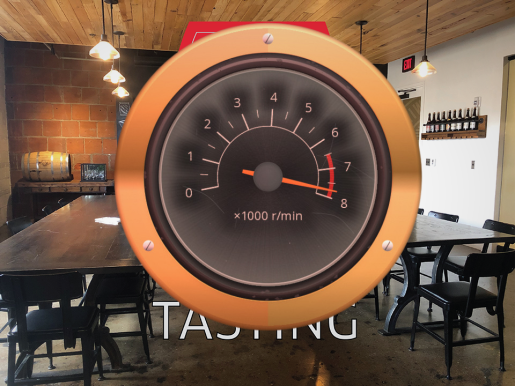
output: 7750 rpm
